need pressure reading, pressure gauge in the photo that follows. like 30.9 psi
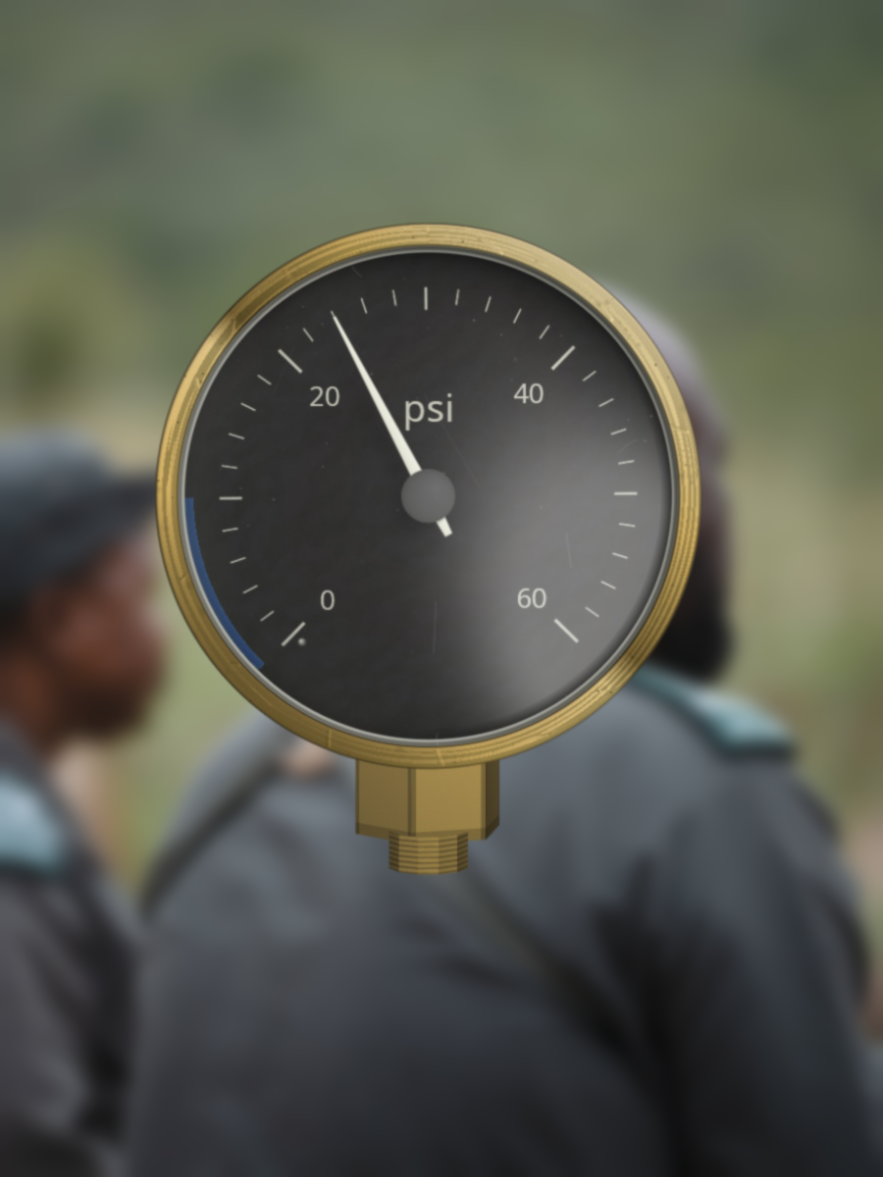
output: 24 psi
